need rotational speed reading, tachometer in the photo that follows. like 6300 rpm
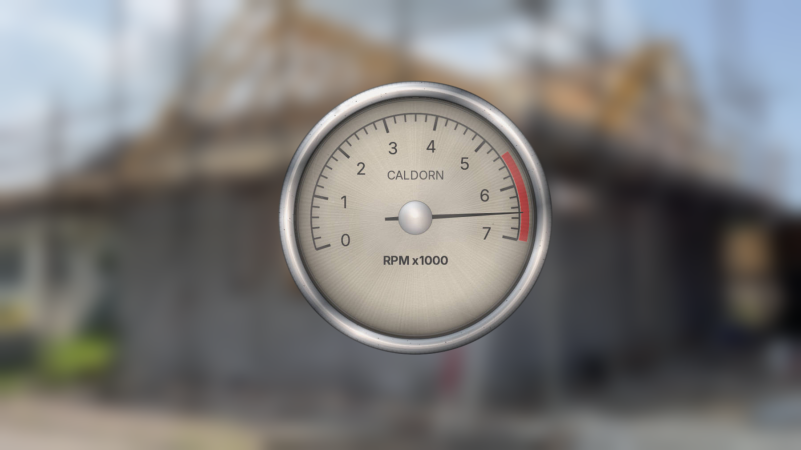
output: 6500 rpm
